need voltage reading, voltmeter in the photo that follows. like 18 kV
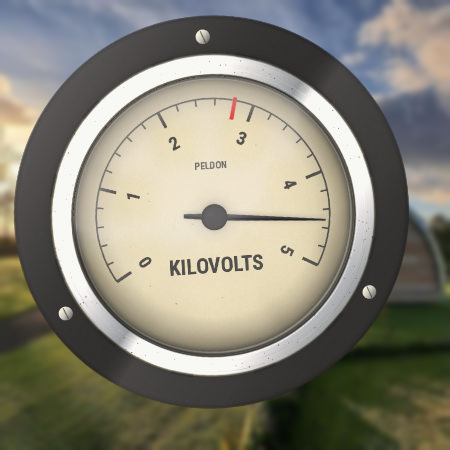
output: 4.5 kV
